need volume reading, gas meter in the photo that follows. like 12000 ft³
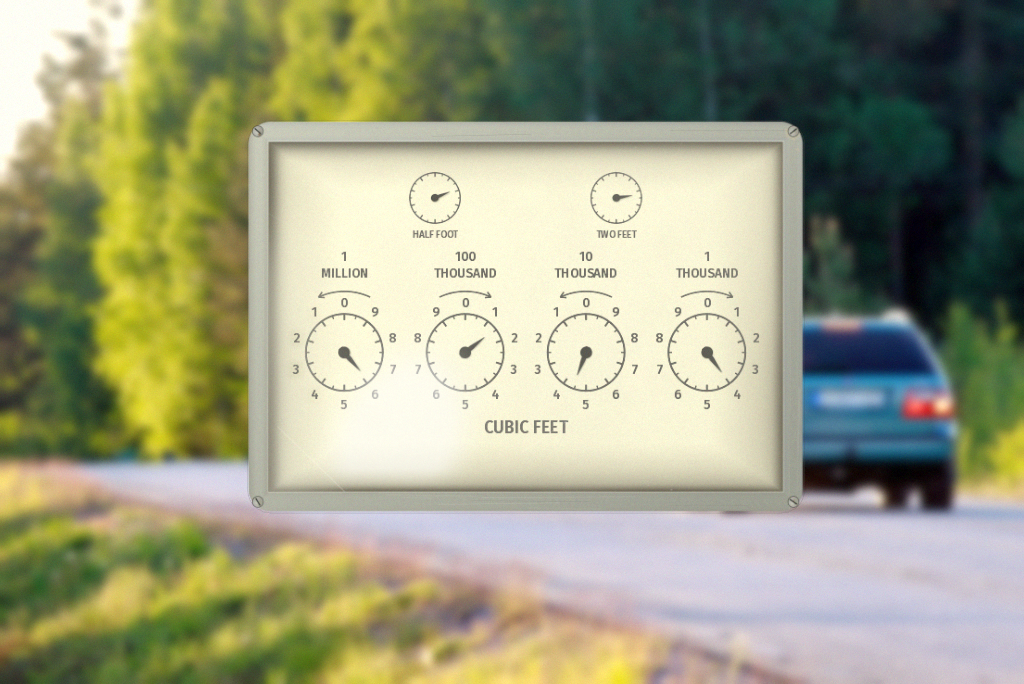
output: 614400 ft³
